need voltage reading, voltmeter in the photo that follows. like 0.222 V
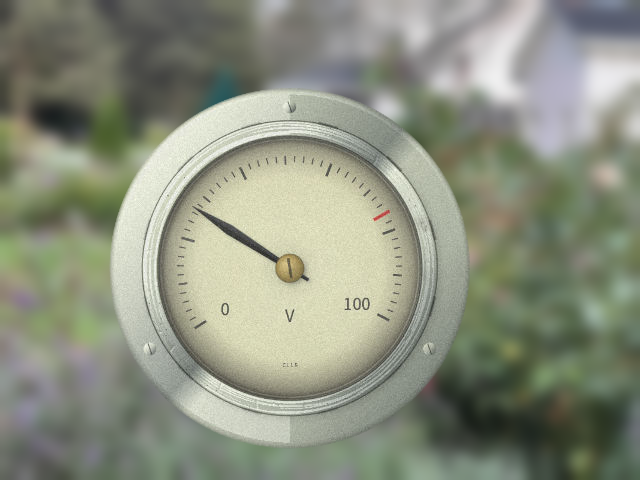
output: 27 V
